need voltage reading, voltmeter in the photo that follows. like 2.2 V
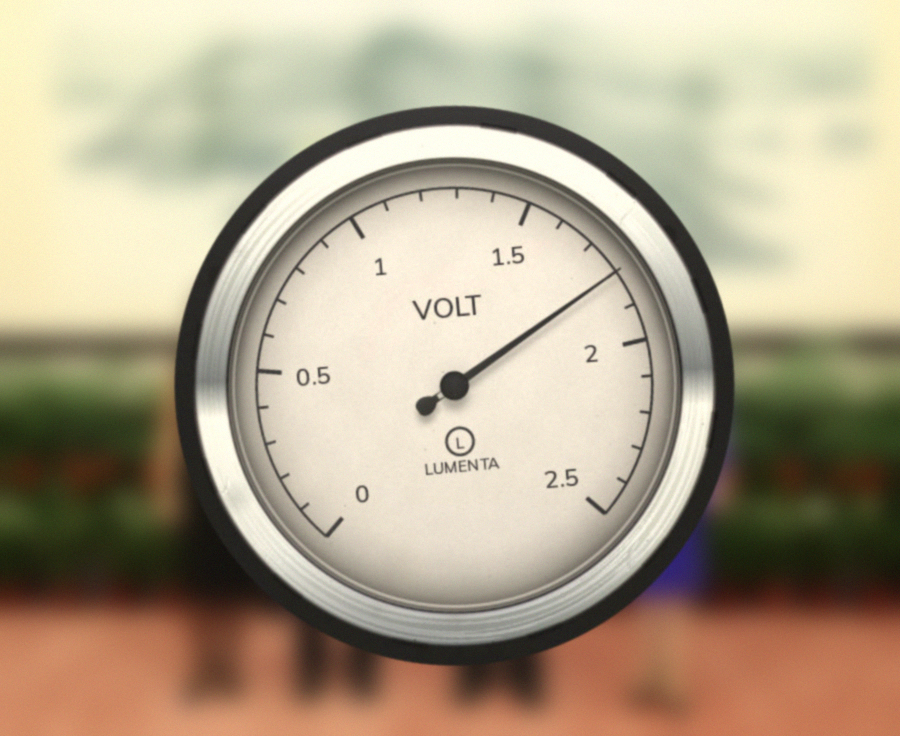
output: 1.8 V
